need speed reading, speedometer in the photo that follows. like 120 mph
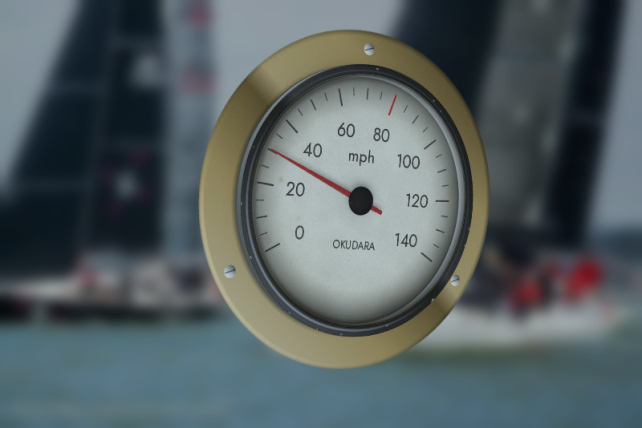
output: 30 mph
